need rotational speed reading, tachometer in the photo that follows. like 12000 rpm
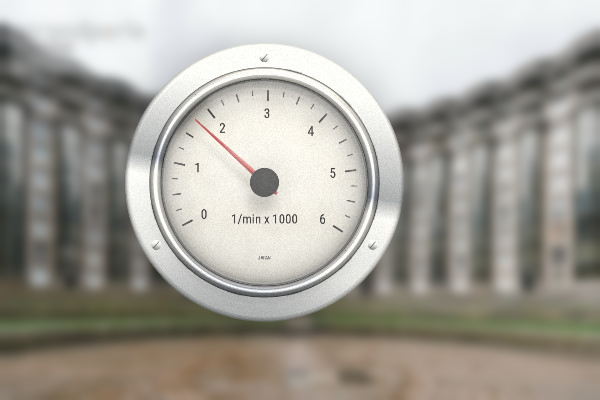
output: 1750 rpm
